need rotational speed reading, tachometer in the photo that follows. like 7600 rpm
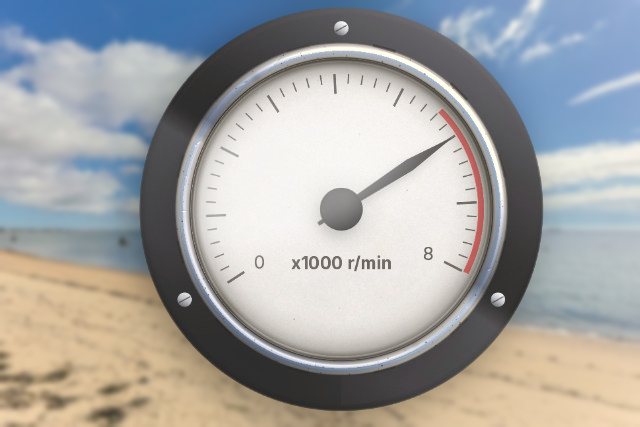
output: 6000 rpm
